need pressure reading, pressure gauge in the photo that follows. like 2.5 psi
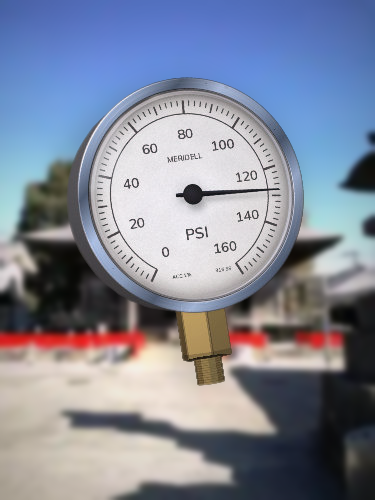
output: 128 psi
